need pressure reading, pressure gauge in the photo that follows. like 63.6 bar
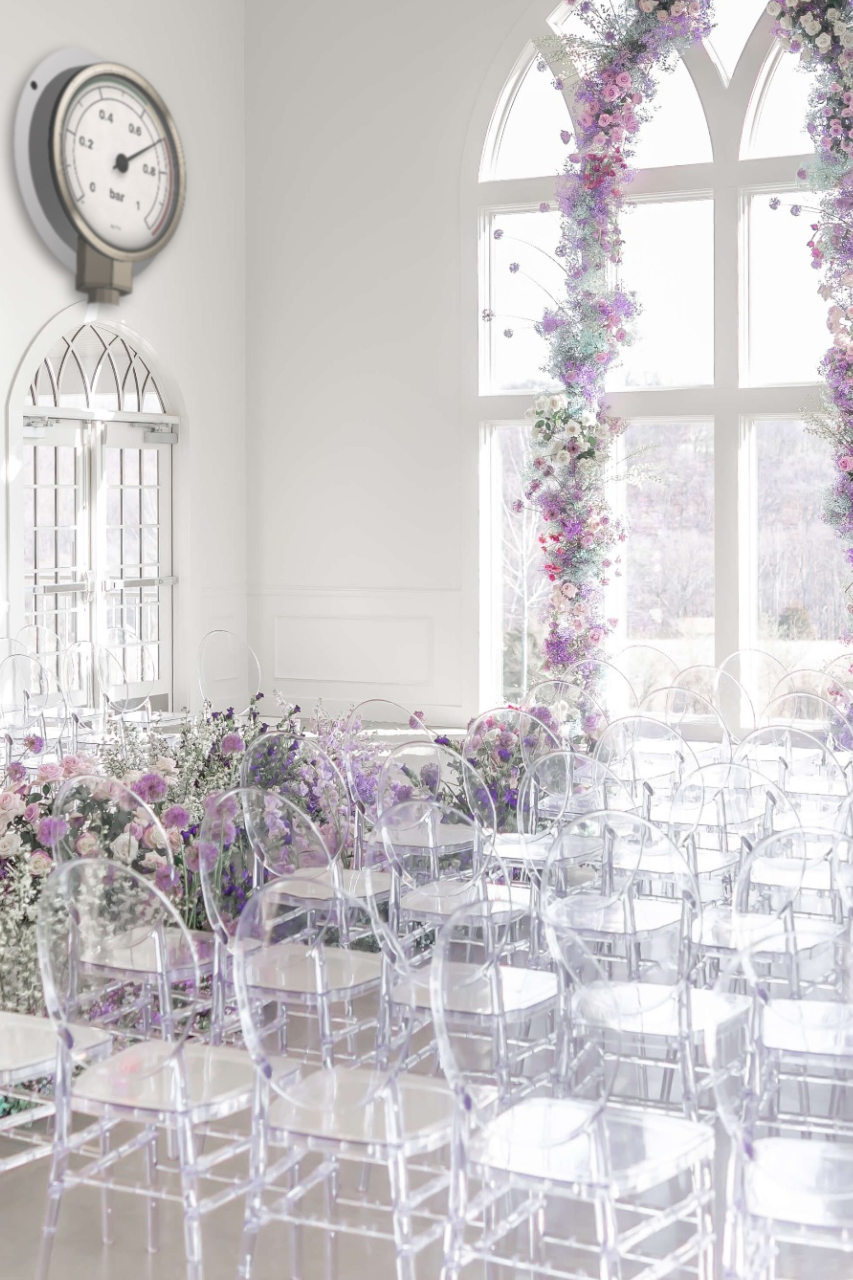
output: 0.7 bar
